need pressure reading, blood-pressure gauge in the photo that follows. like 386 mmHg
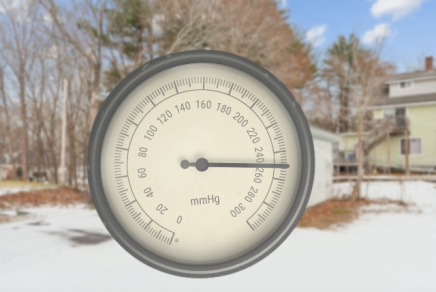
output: 250 mmHg
